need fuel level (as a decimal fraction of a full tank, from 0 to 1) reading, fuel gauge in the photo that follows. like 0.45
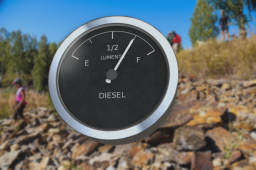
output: 0.75
